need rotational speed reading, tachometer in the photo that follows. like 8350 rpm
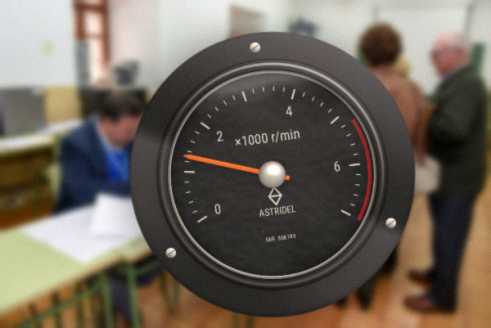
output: 1300 rpm
